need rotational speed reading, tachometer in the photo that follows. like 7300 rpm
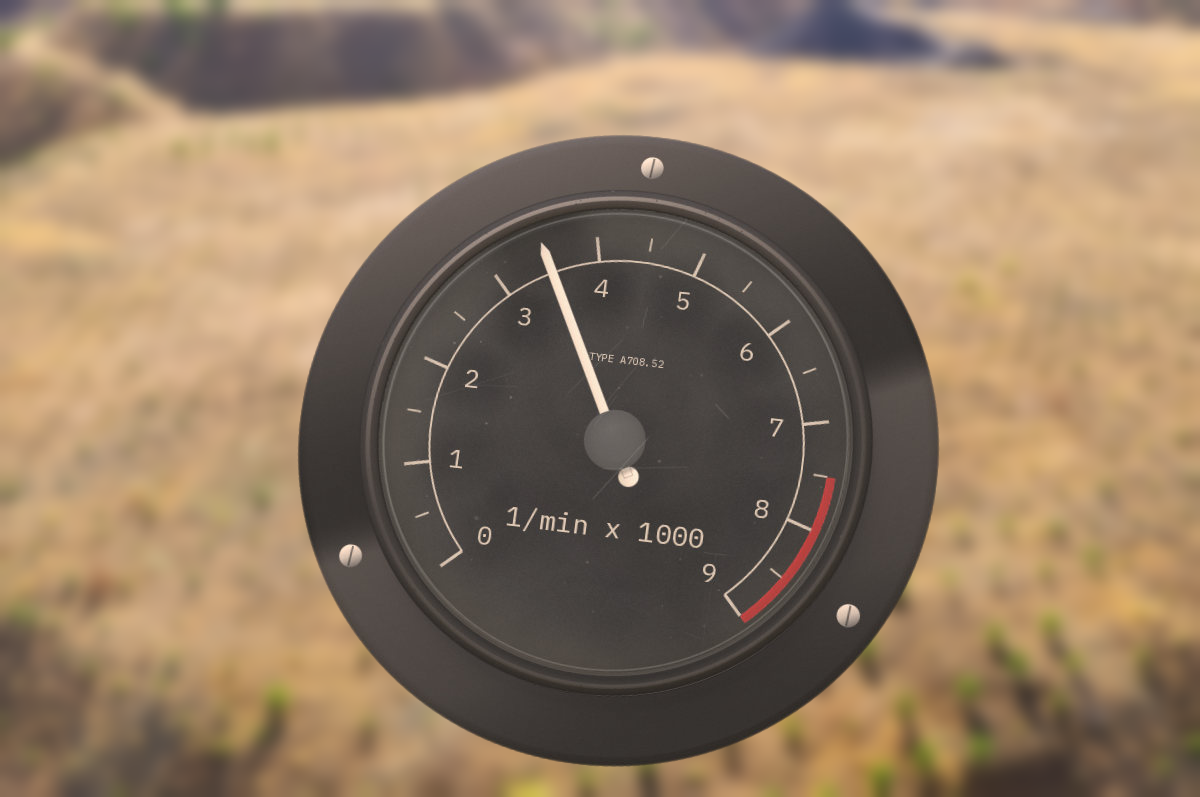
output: 3500 rpm
